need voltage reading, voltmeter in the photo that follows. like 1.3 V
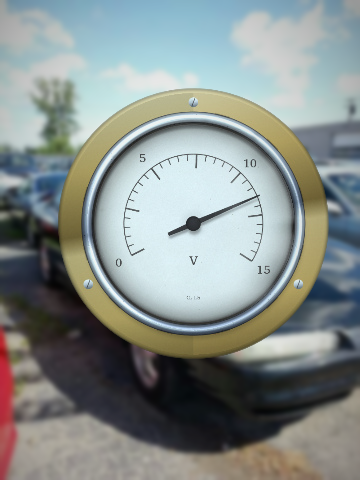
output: 11.5 V
